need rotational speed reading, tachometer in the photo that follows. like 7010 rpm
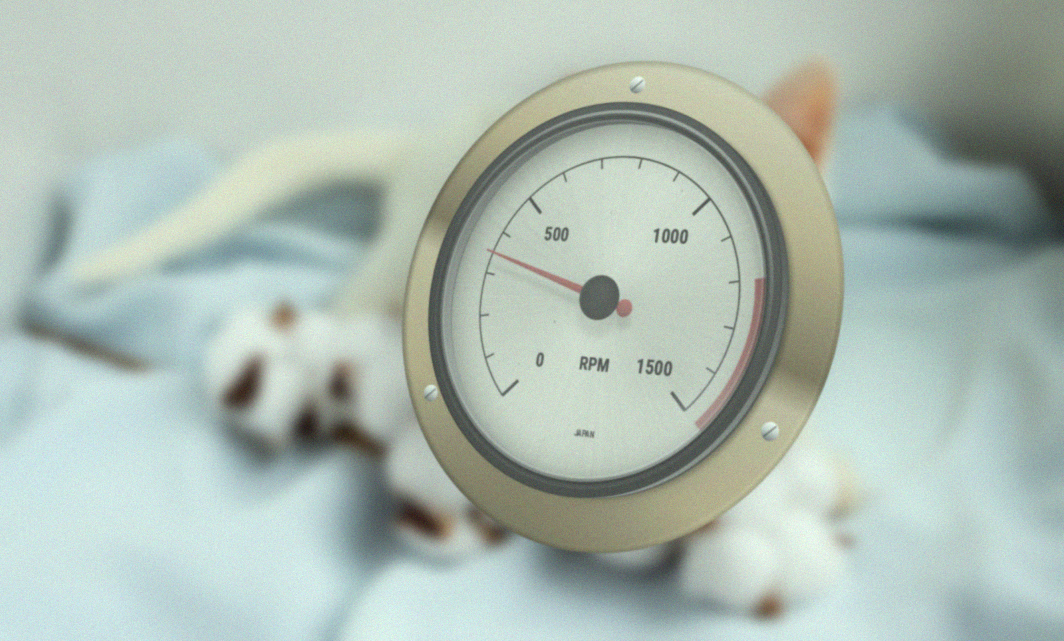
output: 350 rpm
